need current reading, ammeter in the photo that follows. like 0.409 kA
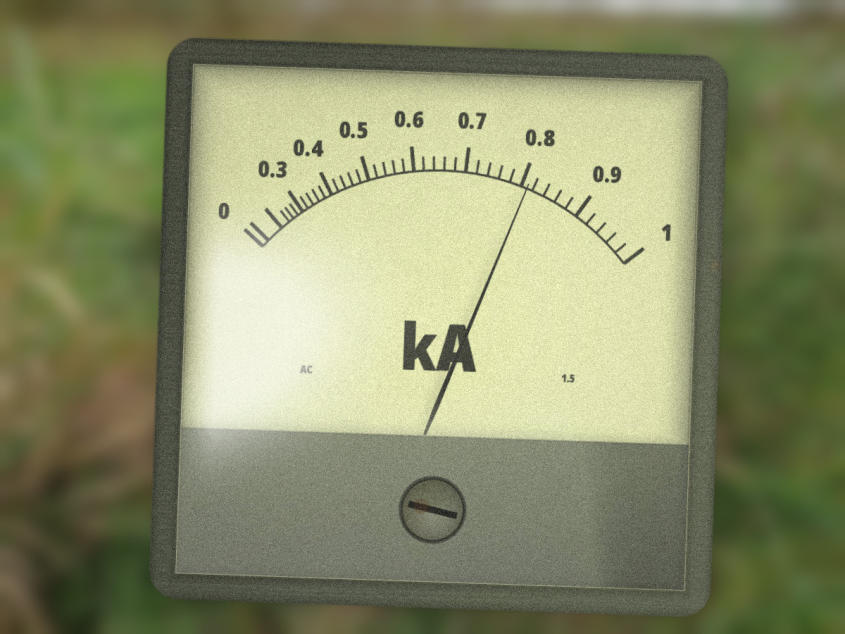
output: 0.81 kA
